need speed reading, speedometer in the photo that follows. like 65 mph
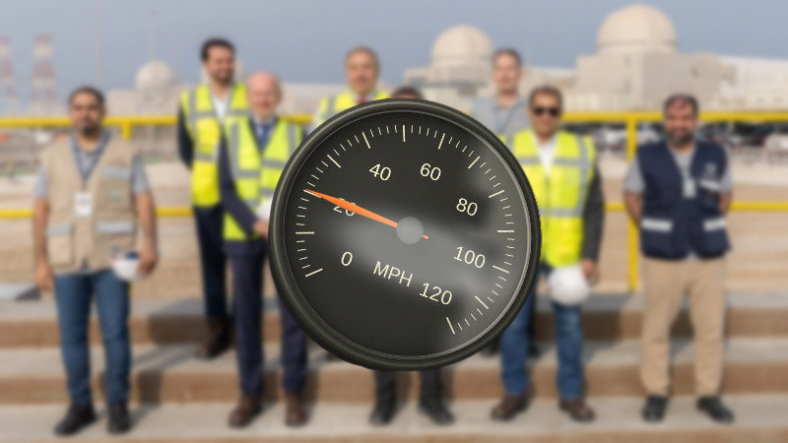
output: 20 mph
